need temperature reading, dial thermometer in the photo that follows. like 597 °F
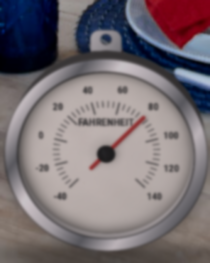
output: 80 °F
